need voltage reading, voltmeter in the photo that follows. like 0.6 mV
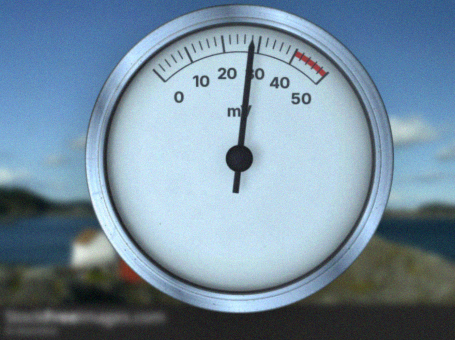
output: 28 mV
